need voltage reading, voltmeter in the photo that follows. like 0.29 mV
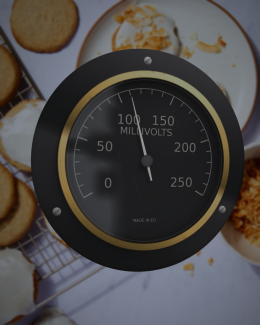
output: 110 mV
